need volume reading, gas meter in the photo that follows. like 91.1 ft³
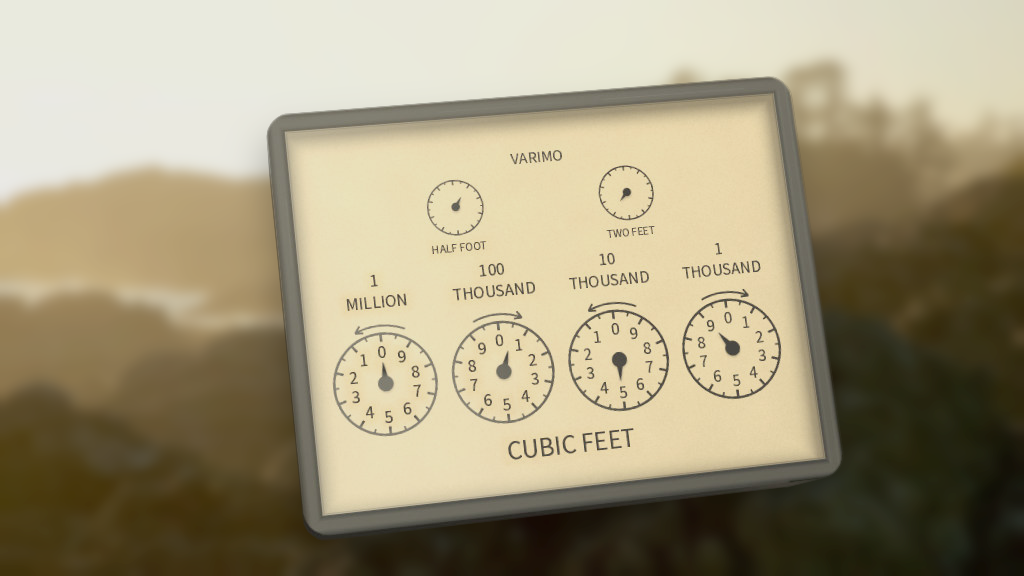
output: 4900 ft³
